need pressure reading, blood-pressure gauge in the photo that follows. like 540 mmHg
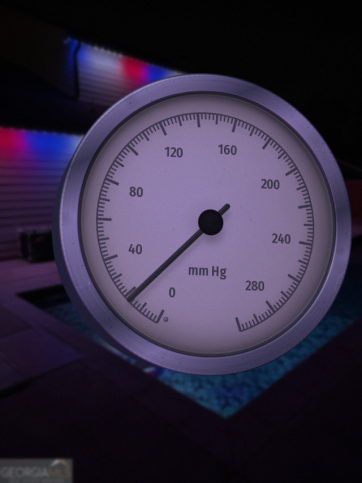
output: 18 mmHg
